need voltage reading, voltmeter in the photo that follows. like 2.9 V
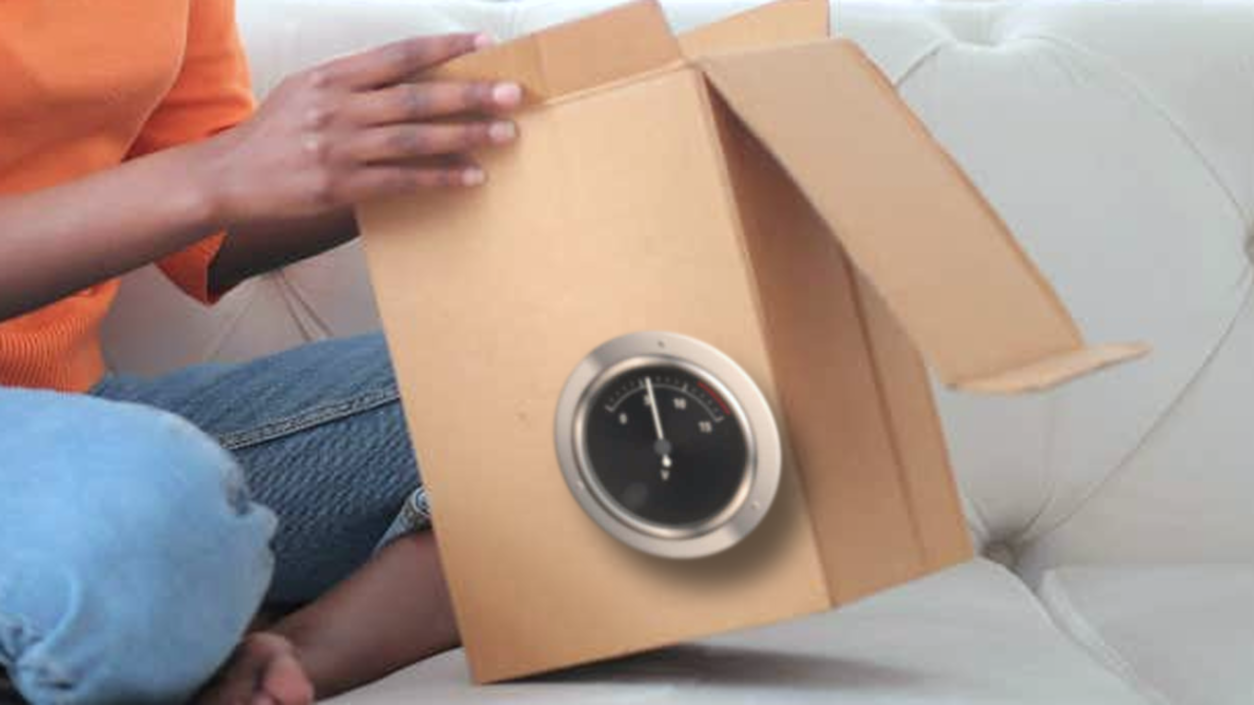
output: 6 V
